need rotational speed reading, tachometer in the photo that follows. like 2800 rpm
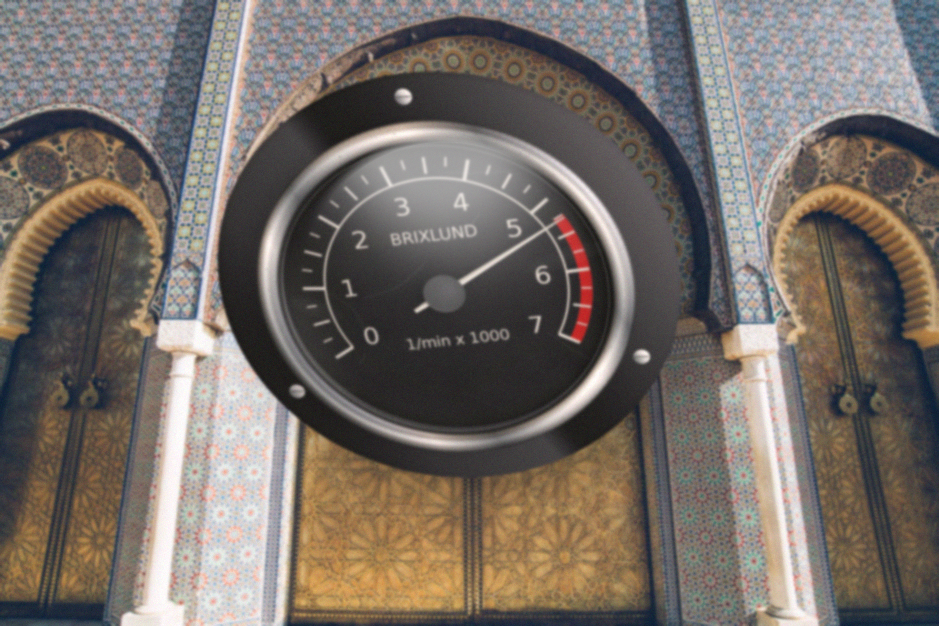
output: 5250 rpm
